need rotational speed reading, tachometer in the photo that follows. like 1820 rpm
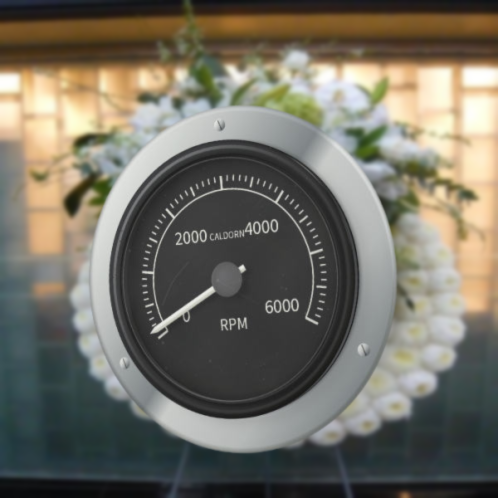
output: 100 rpm
